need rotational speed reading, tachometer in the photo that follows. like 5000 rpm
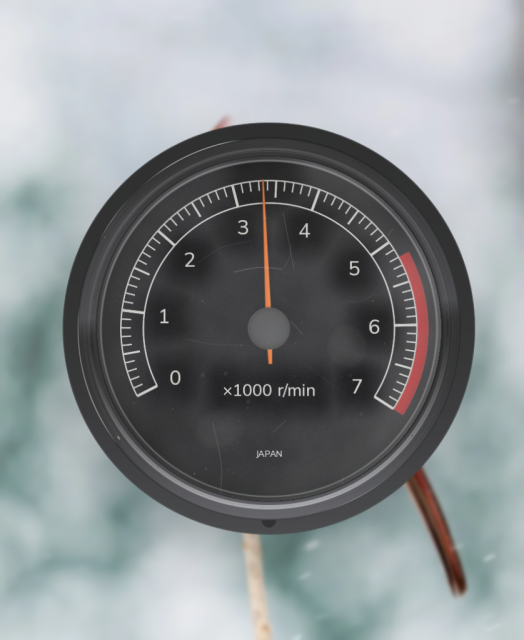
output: 3350 rpm
